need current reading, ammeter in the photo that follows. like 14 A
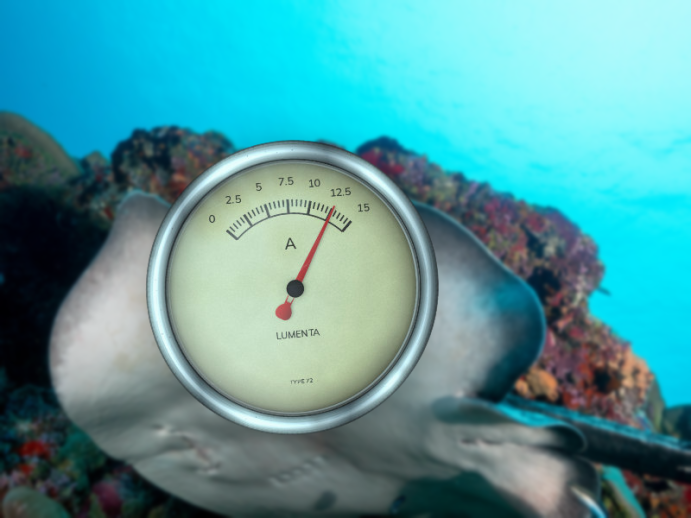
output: 12.5 A
